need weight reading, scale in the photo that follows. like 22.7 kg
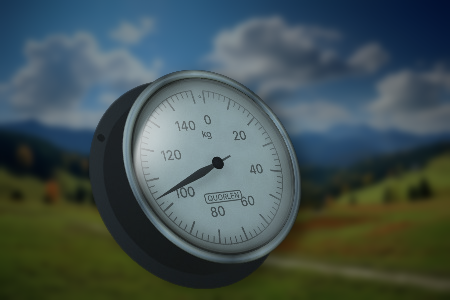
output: 104 kg
